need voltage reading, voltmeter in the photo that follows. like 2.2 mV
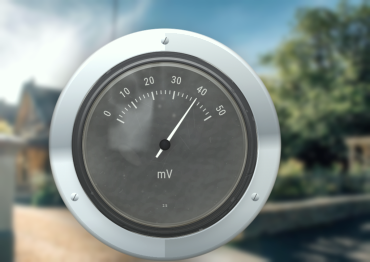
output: 40 mV
